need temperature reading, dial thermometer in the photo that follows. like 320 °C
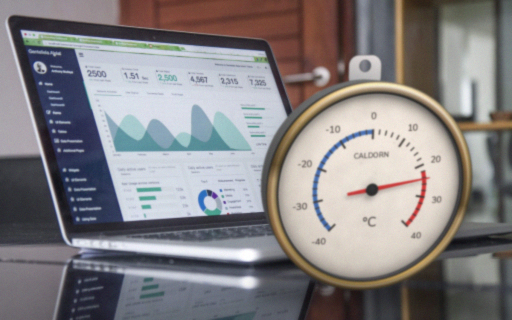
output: 24 °C
